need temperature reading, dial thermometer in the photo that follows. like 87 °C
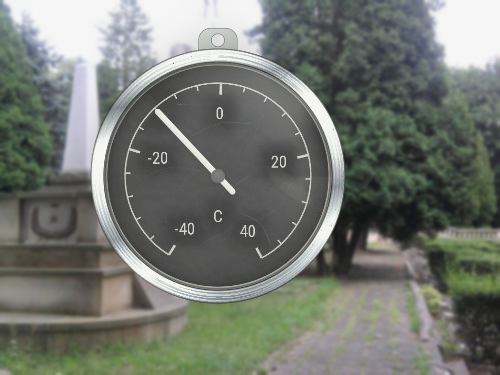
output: -12 °C
